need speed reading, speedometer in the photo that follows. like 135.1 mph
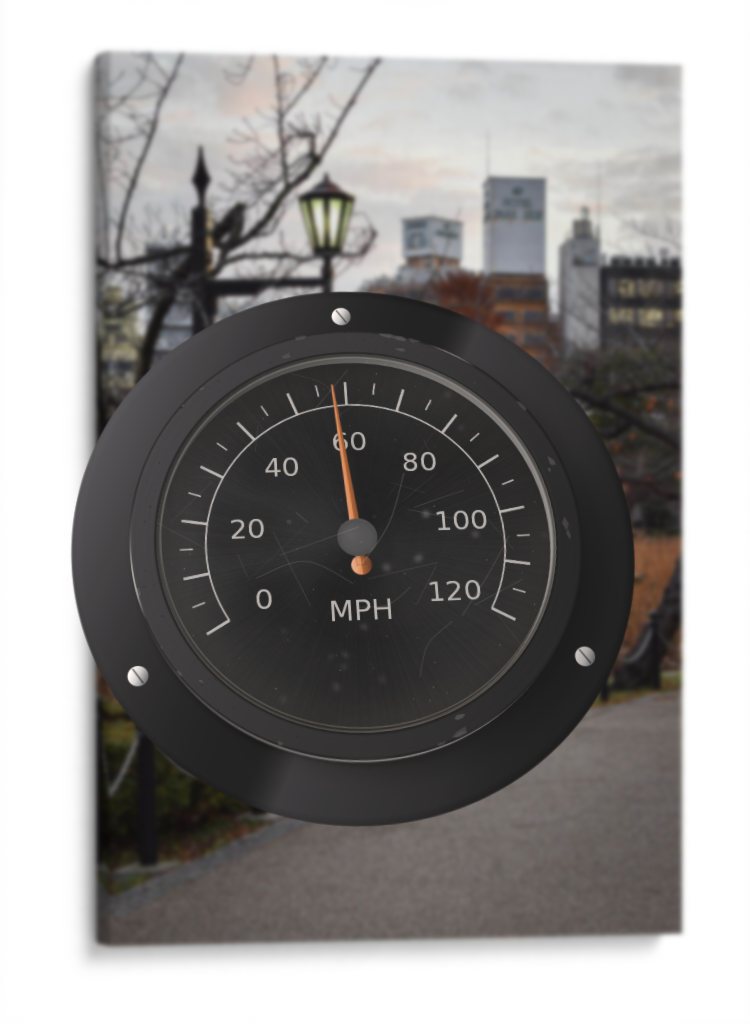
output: 57.5 mph
